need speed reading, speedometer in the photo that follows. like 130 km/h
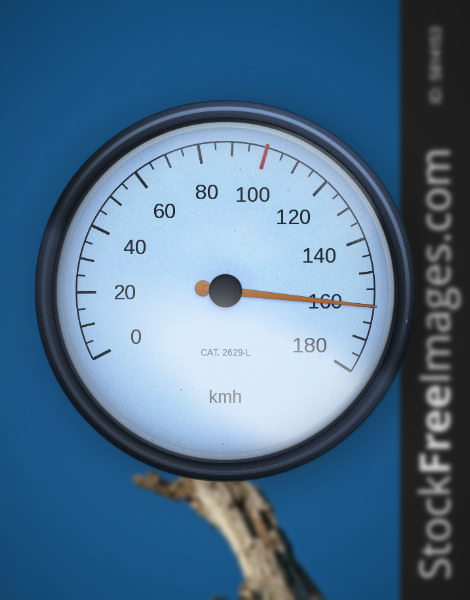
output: 160 km/h
